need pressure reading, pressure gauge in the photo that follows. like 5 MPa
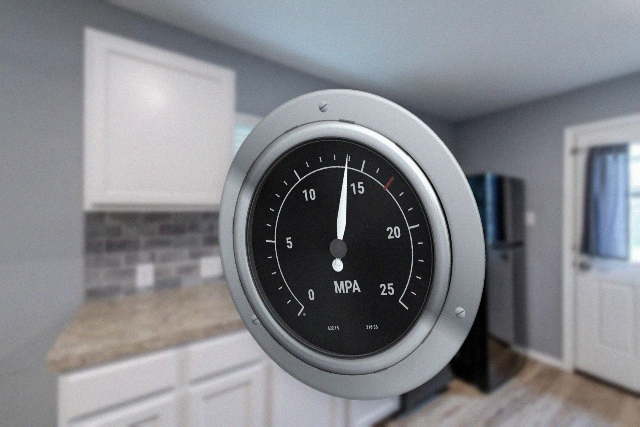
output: 14 MPa
